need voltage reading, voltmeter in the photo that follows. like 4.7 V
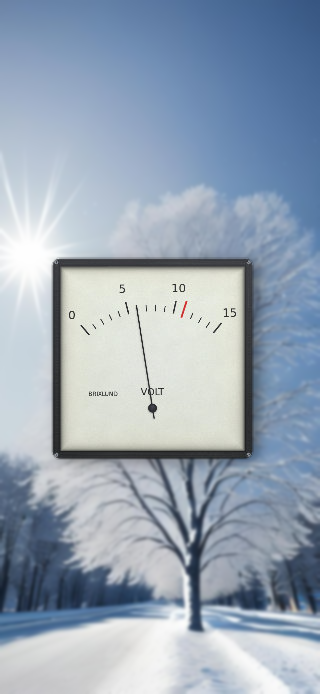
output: 6 V
